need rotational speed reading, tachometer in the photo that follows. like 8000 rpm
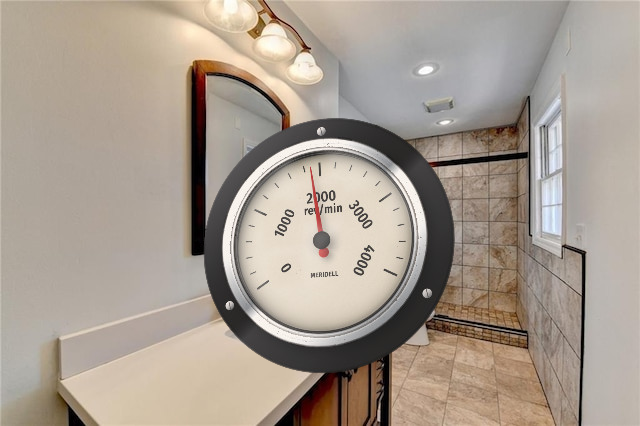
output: 1900 rpm
